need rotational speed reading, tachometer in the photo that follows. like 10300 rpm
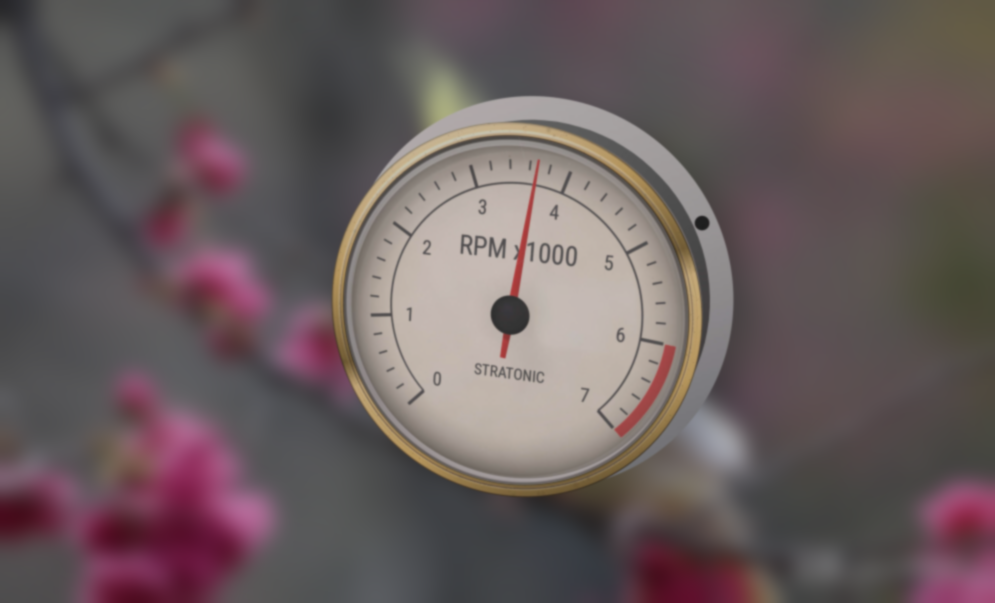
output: 3700 rpm
